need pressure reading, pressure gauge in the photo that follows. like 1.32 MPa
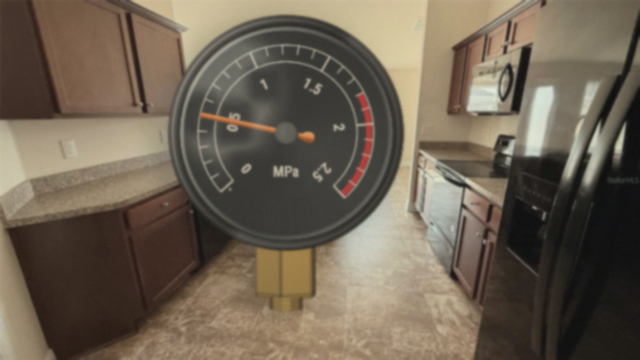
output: 0.5 MPa
